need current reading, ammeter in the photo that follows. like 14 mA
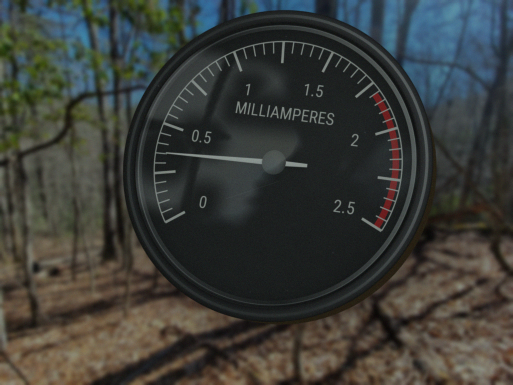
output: 0.35 mA
